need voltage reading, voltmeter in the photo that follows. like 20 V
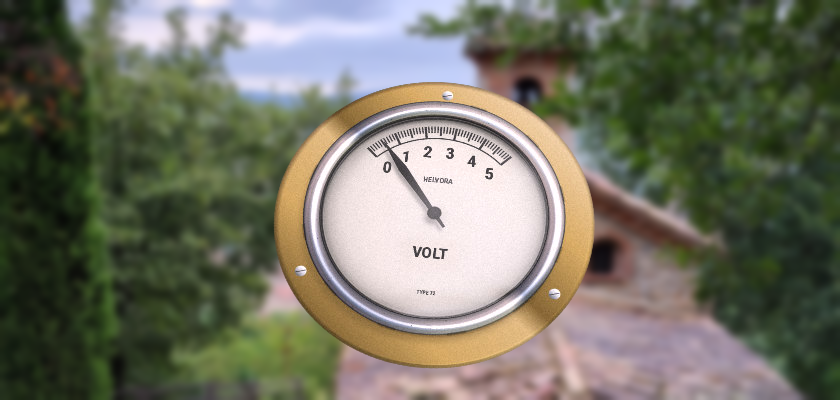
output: 0.5 V
